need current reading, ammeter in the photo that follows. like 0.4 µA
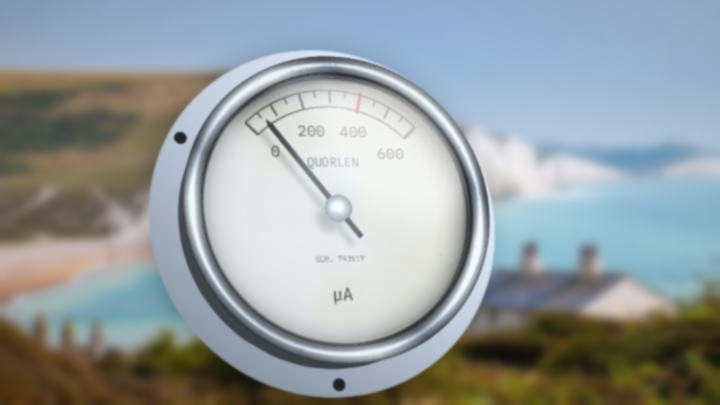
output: 50 µA
